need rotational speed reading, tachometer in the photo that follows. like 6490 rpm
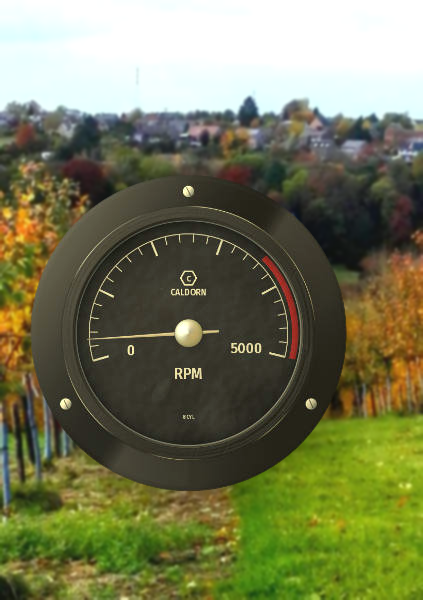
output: 300 rpm
